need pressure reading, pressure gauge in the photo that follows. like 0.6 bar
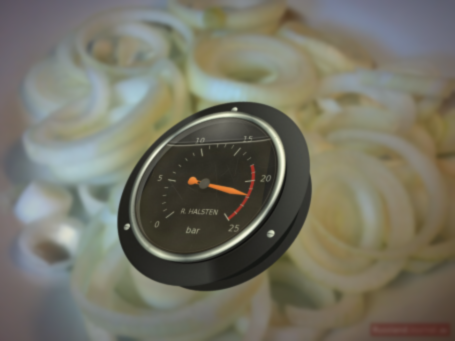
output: 22 bar
